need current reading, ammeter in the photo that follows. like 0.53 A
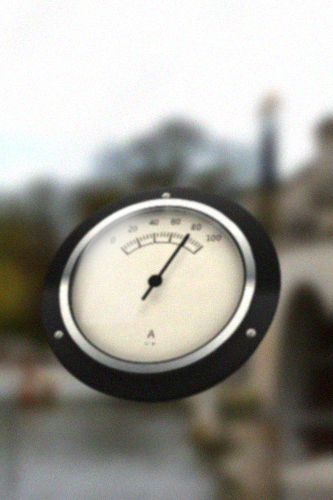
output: 80 A
